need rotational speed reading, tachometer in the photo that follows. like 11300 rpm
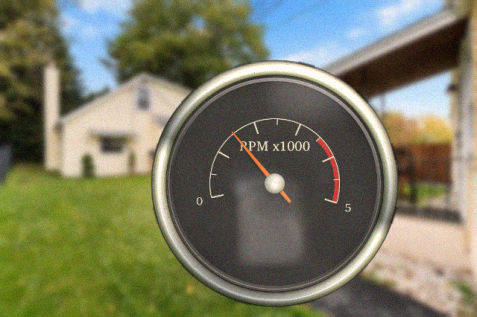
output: 1500 rpm
